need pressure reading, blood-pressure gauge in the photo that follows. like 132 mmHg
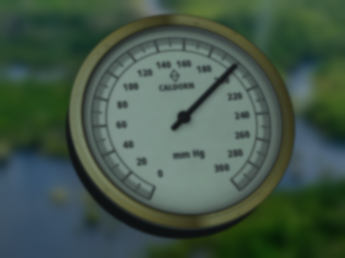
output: 200 mmHg
